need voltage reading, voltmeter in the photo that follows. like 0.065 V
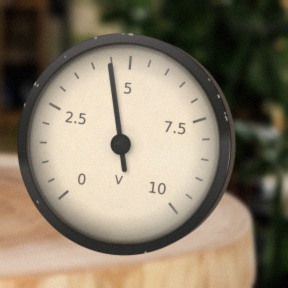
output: 4.5 V
